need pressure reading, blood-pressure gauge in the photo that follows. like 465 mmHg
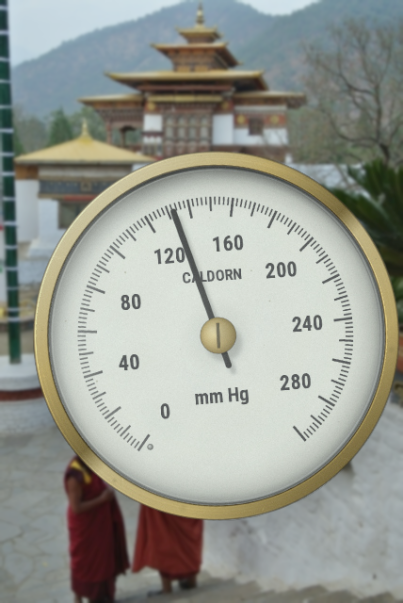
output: 132 mmHg
